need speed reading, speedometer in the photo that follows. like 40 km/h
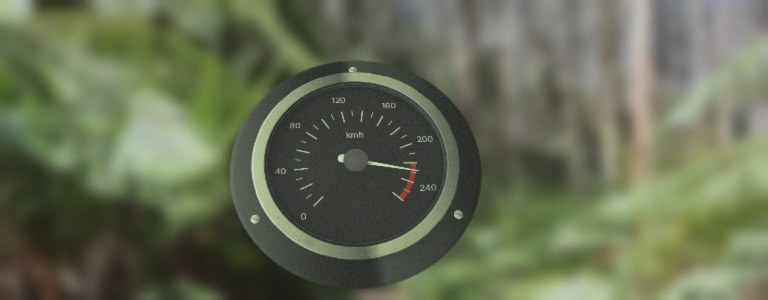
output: 230 km/h
